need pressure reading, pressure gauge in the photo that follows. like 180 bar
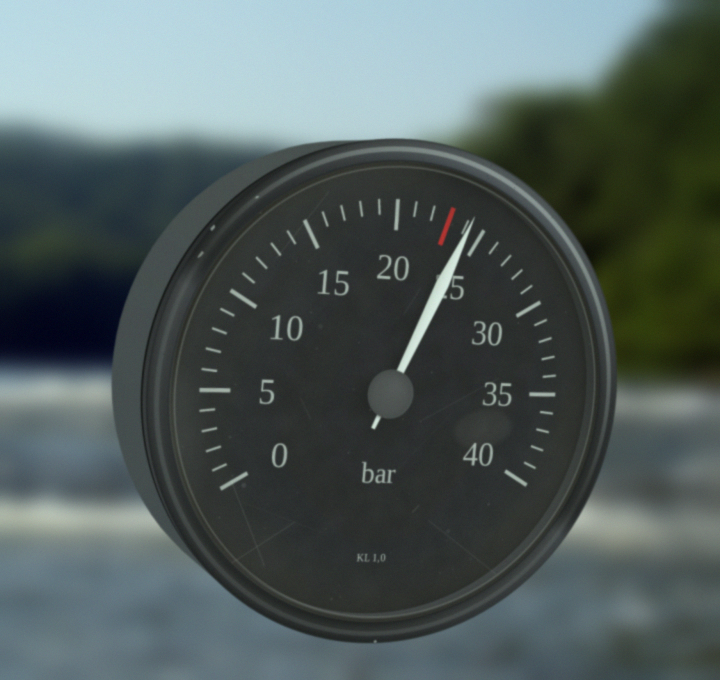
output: 24 bar
